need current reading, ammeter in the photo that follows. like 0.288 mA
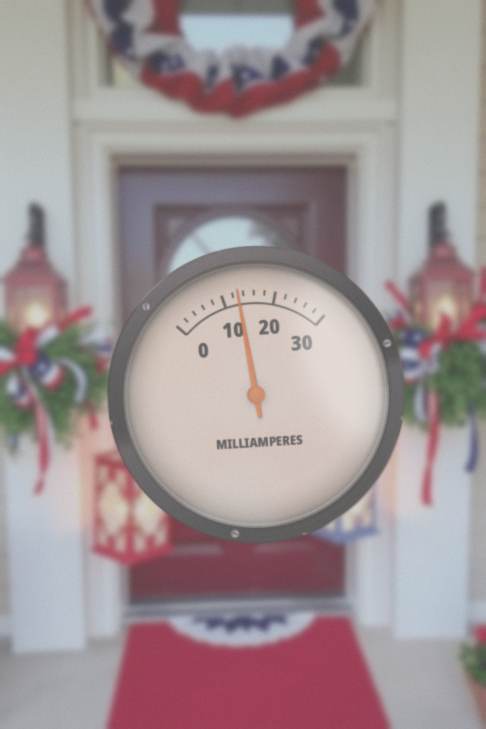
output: 13 mA
